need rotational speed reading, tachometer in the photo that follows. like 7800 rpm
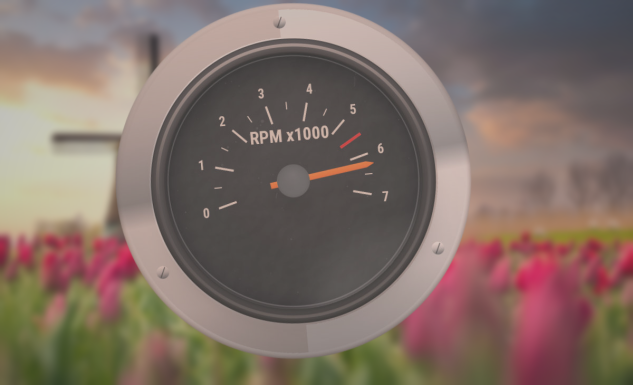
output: 6250 rpm
